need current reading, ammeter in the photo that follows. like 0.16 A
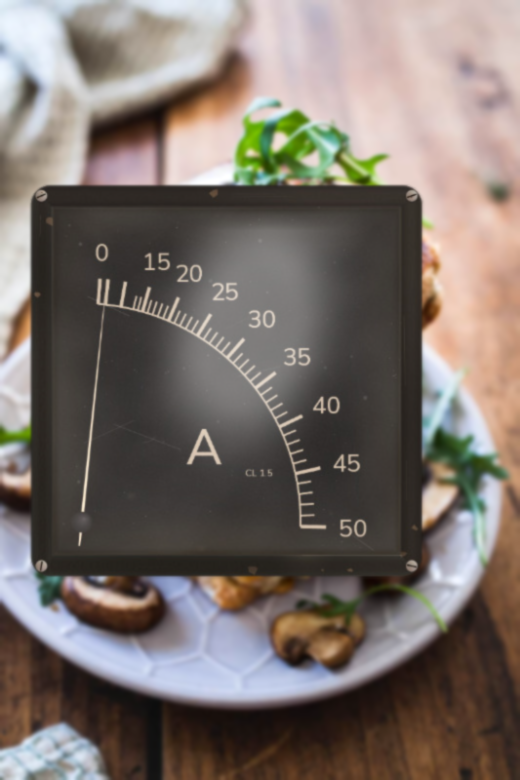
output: 5 A
